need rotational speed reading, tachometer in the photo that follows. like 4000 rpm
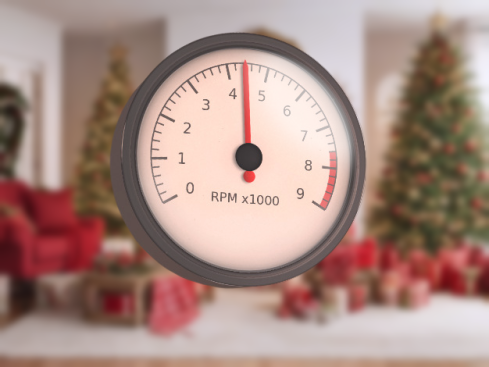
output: 4400 rpm
